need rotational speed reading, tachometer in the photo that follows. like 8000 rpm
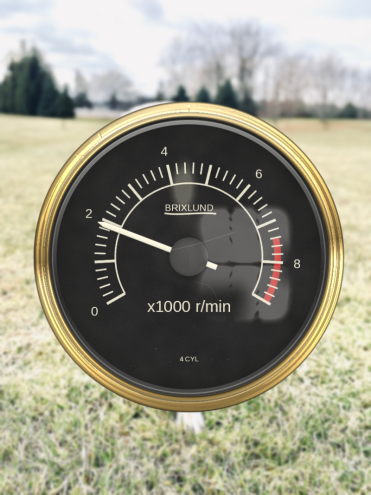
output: 1900 rpm
